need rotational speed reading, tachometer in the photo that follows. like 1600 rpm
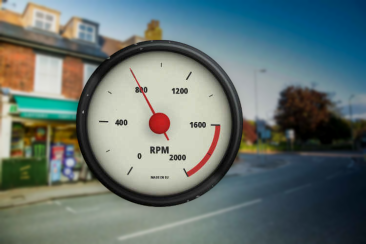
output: 800 rpm
